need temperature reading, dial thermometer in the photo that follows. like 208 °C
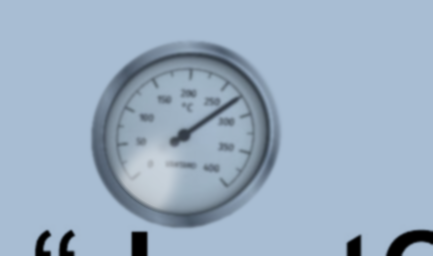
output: 275 °C
